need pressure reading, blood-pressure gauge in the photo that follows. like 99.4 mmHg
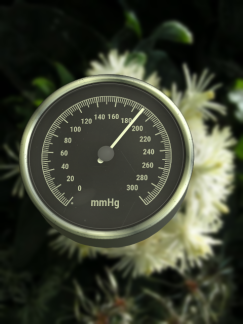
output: 190 mmHg
